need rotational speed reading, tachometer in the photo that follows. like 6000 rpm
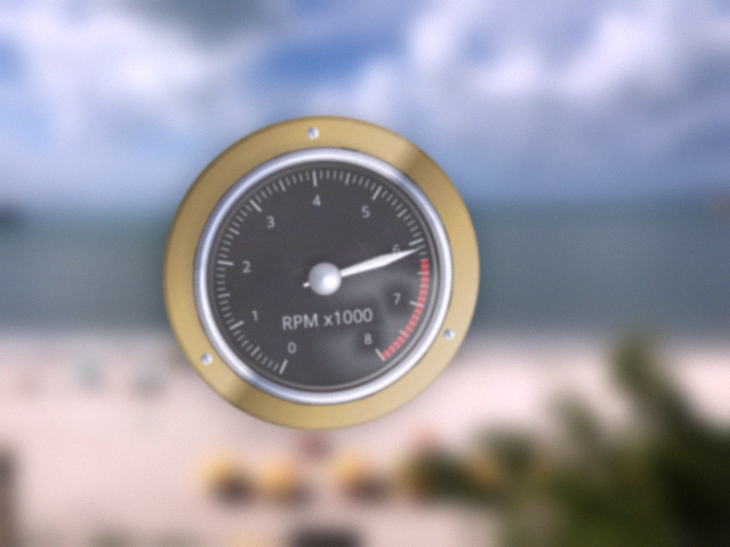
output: 6100 rpm
